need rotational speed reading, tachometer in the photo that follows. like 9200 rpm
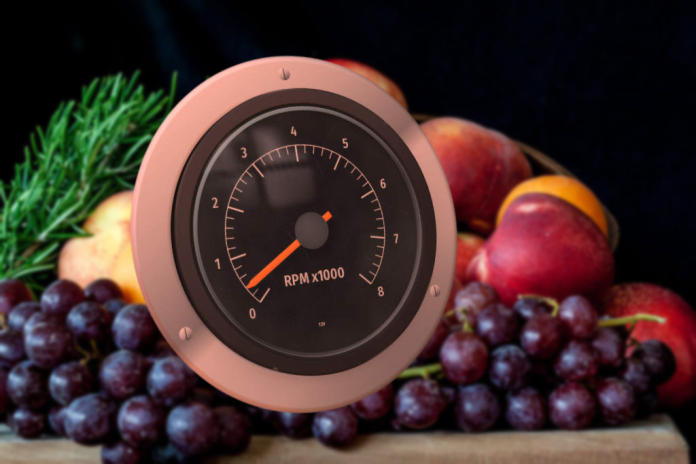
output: 400 rpm
